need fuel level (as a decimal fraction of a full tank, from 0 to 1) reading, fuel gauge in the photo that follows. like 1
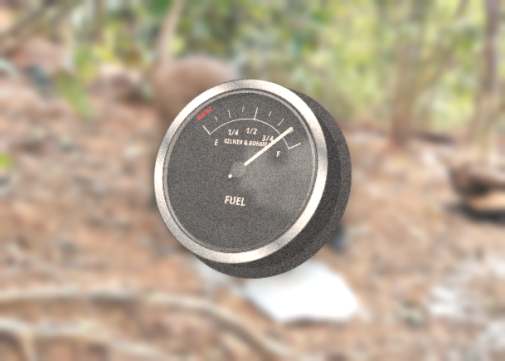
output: 0.875
